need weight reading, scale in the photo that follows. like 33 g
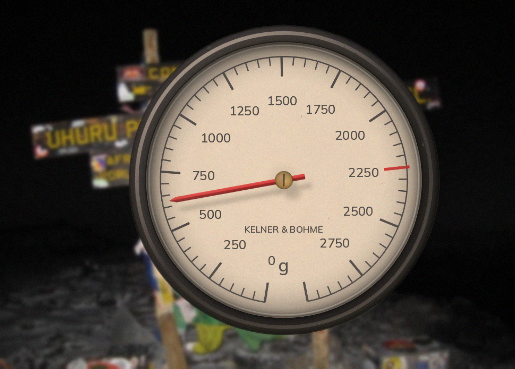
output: 625 g
